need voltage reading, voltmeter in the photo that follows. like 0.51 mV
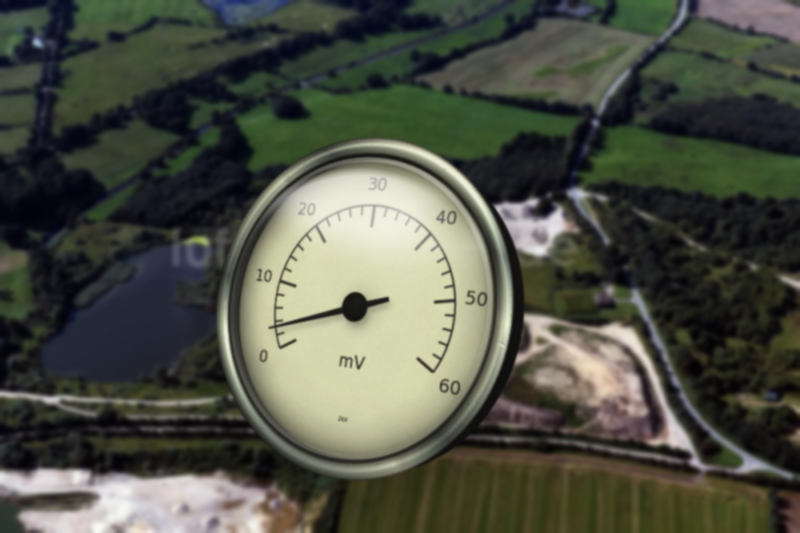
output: 3 mV
